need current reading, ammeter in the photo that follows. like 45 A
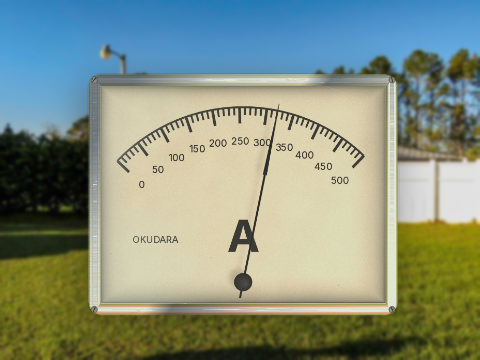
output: 320 A
